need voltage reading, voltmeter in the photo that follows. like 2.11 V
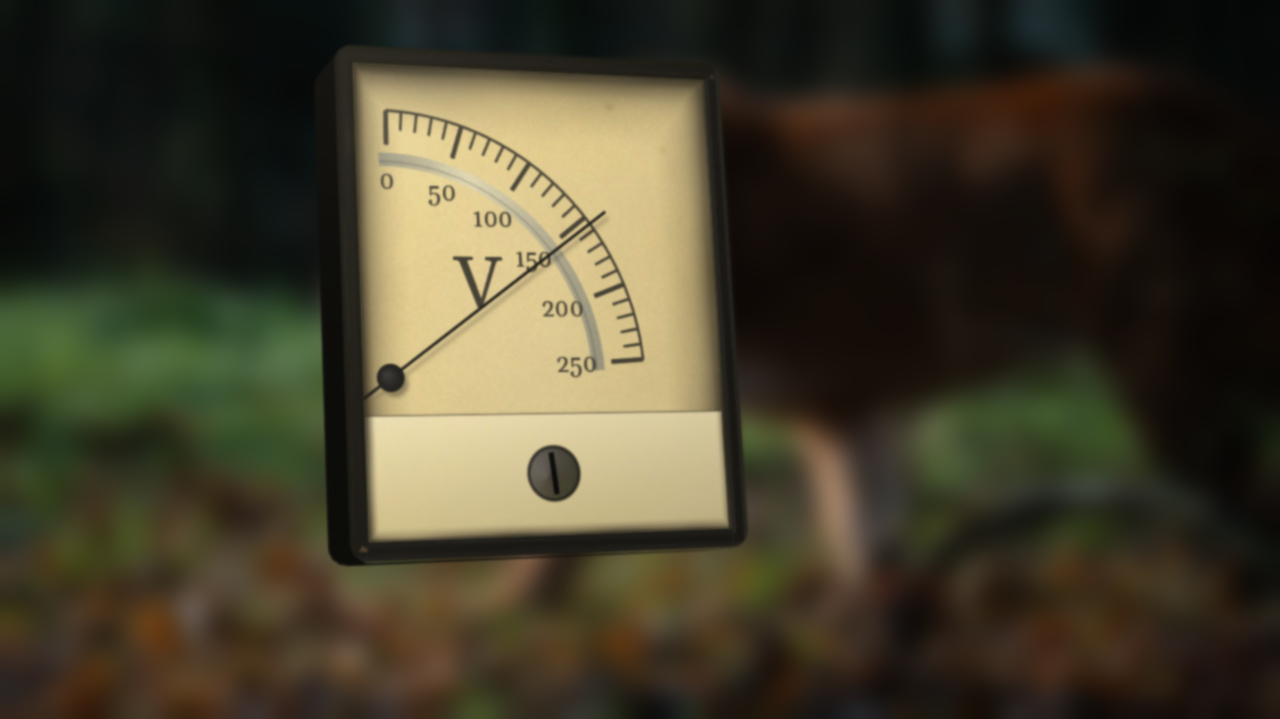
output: 155 V
